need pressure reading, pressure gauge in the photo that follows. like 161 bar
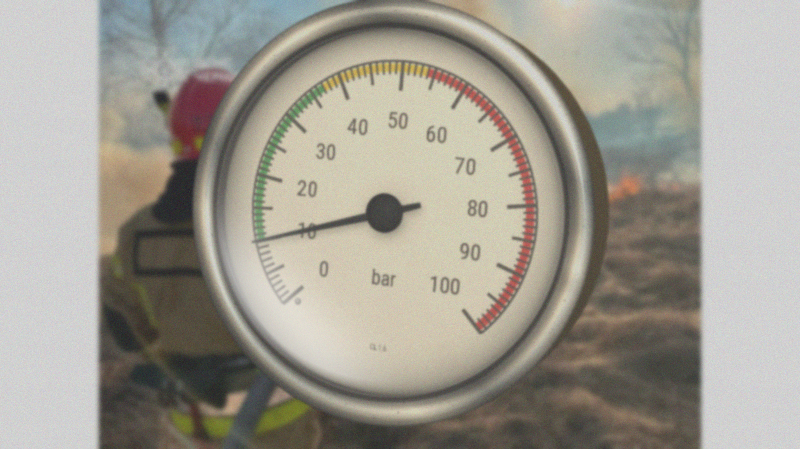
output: 10 bar
